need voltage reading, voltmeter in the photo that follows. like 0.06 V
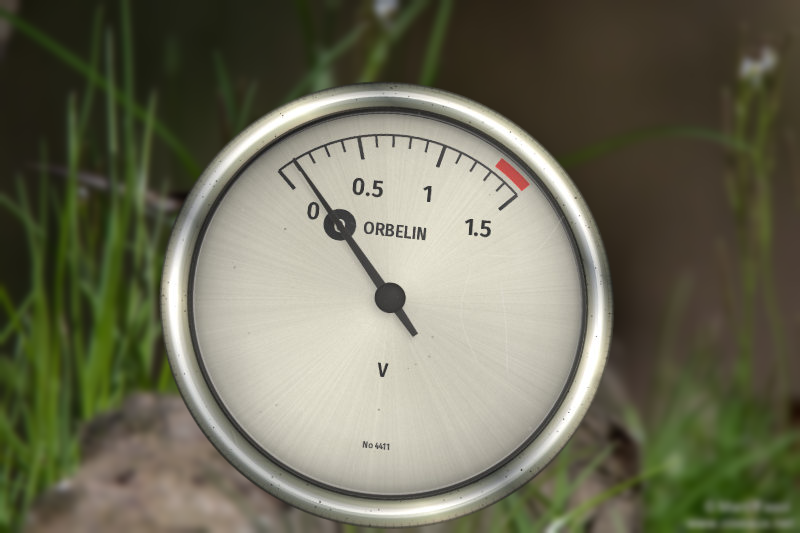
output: 0.1 V
